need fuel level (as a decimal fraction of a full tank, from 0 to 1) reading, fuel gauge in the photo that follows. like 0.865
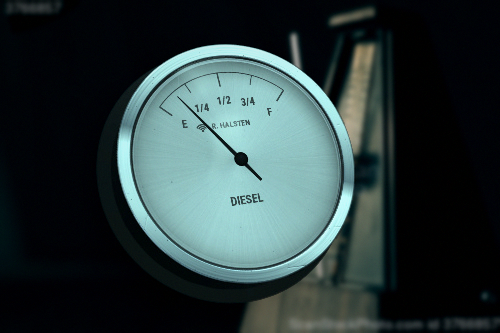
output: 0.125
